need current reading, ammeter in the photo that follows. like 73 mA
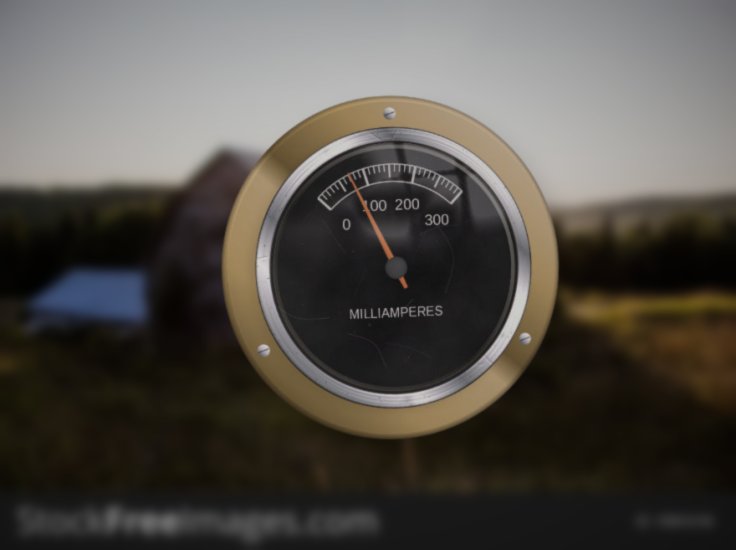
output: 70 mA
